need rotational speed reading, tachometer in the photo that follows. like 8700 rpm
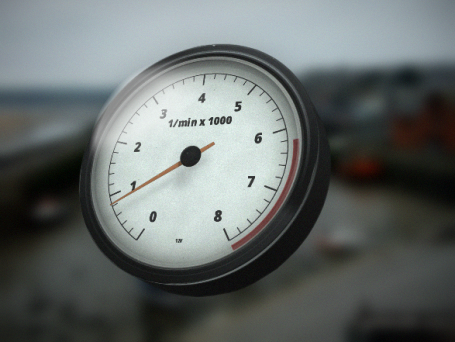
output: 800 rpm
